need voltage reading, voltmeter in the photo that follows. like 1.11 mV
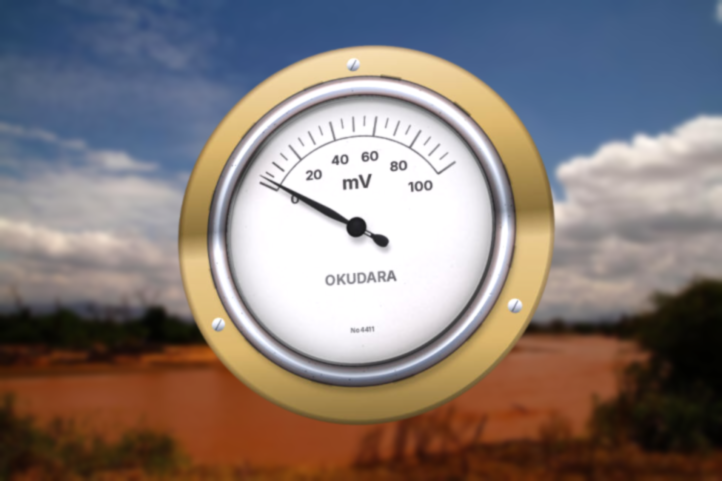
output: 2.5 mV
